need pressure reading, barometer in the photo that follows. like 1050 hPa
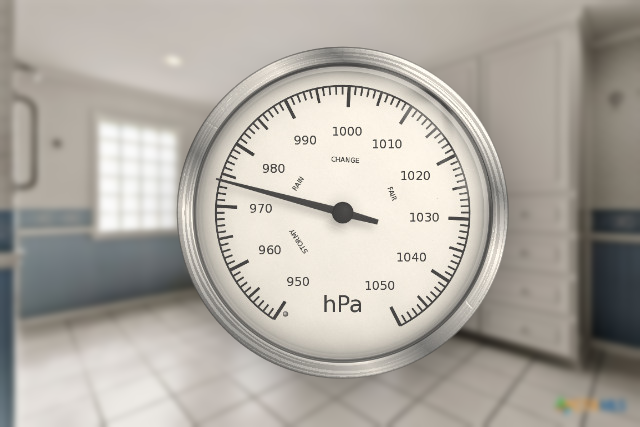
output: 974 hPa
